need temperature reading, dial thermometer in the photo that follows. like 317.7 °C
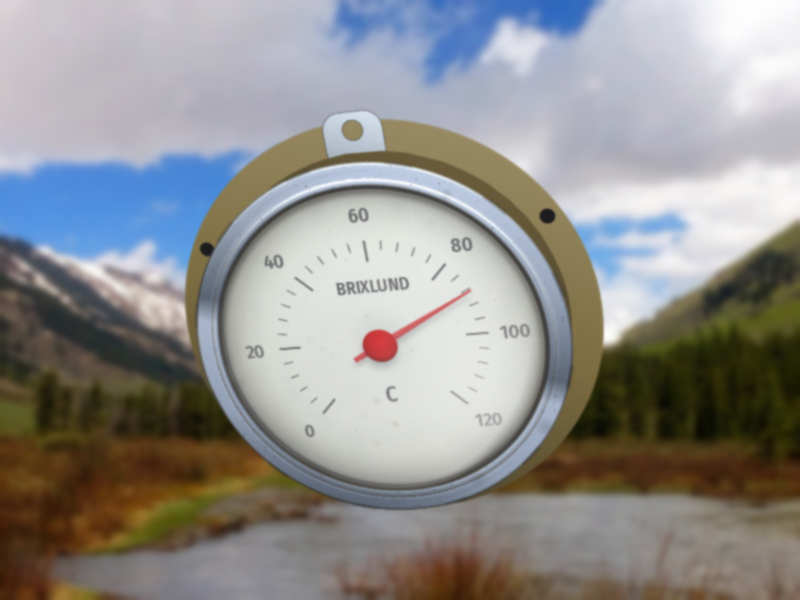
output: 88 °C
